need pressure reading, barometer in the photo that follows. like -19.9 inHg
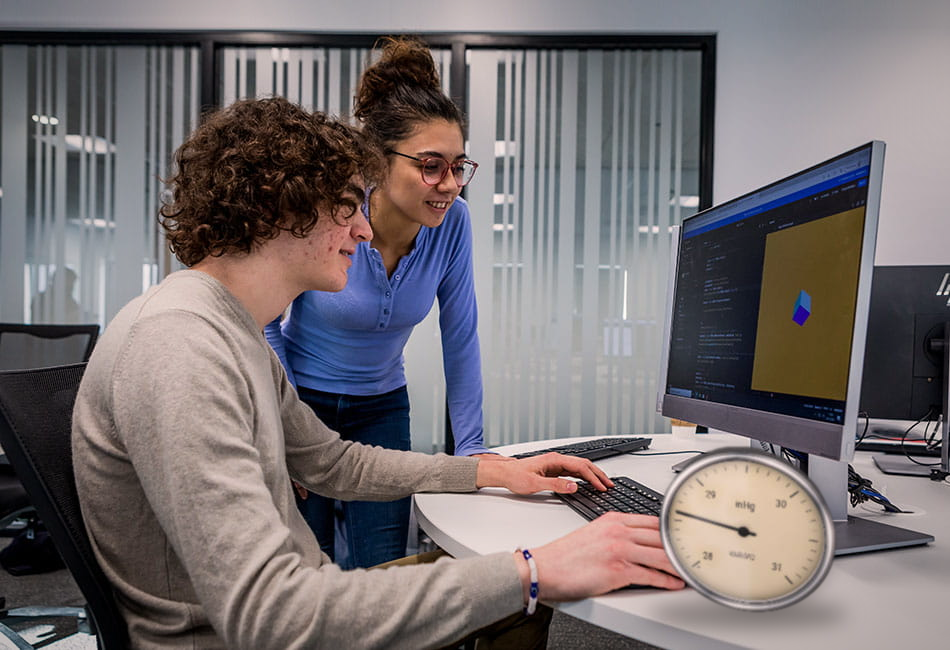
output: 28.6 inHg
